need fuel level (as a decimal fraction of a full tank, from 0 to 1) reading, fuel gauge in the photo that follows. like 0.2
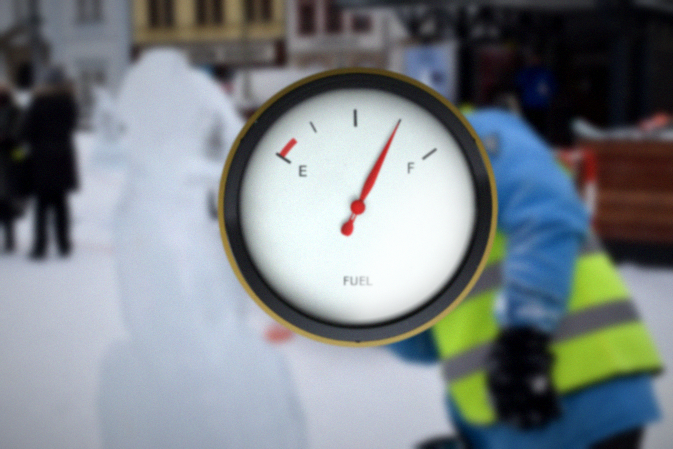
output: 0.75
